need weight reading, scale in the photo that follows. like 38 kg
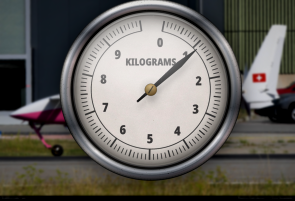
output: 1.1 kg
